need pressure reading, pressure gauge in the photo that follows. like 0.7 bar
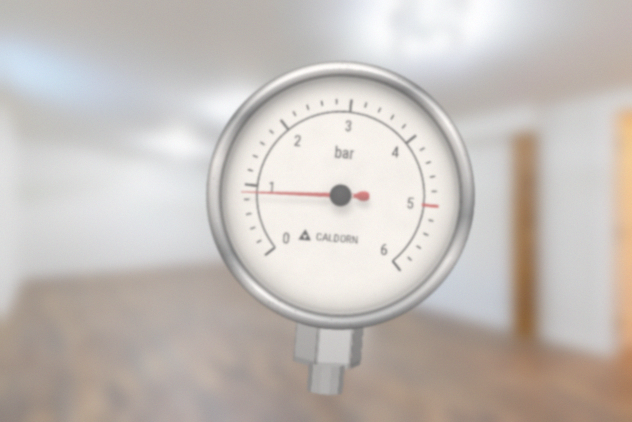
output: 0.9 bar
